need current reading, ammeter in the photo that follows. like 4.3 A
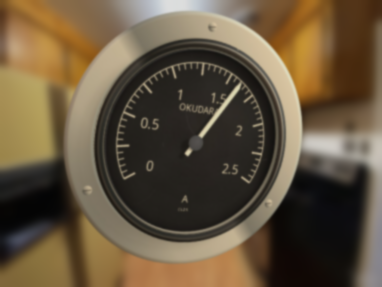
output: 1.6 A
